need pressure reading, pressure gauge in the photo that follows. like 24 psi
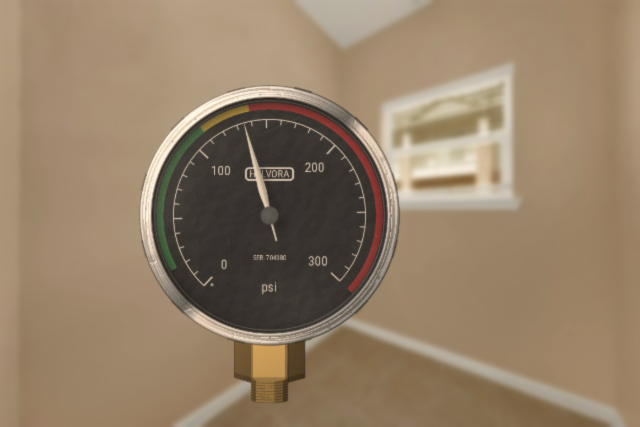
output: 135 psi
